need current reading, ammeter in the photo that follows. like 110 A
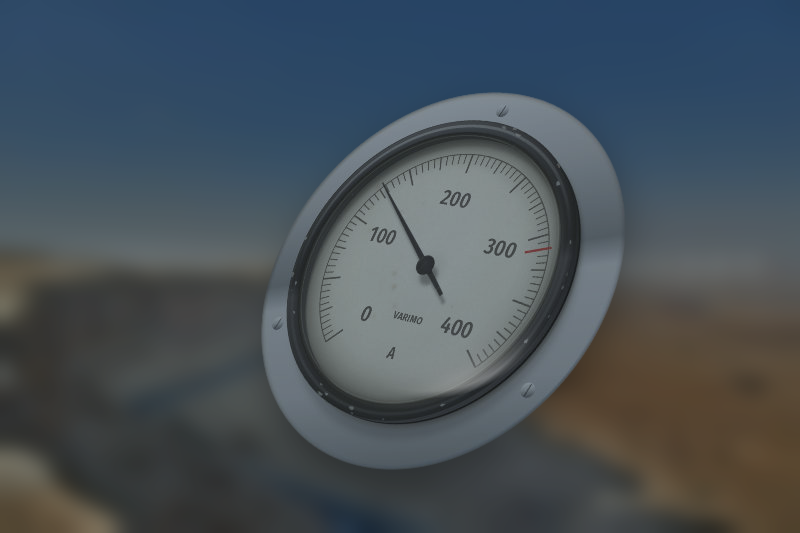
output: 130 A
